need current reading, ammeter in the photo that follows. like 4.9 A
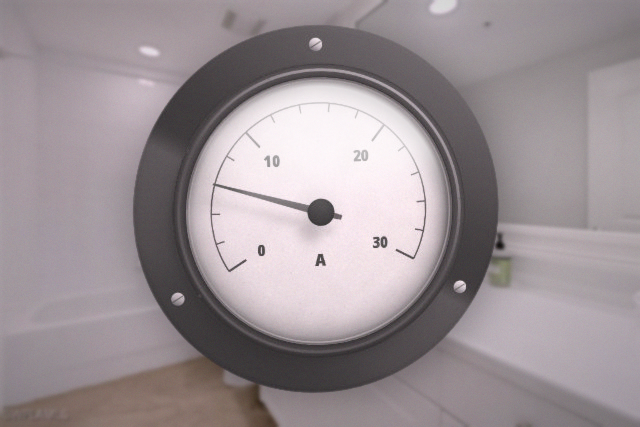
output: 6 A
